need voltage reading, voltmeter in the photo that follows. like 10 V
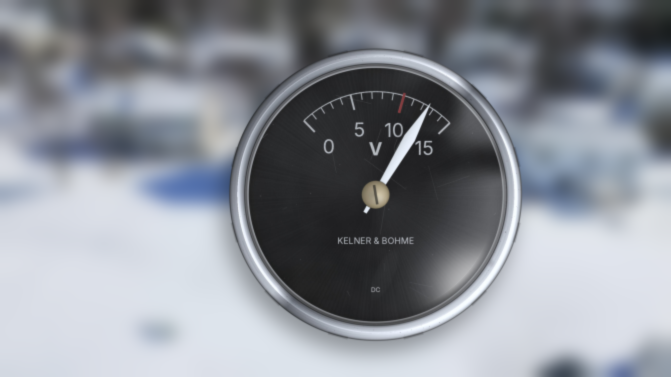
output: 12.5 V
